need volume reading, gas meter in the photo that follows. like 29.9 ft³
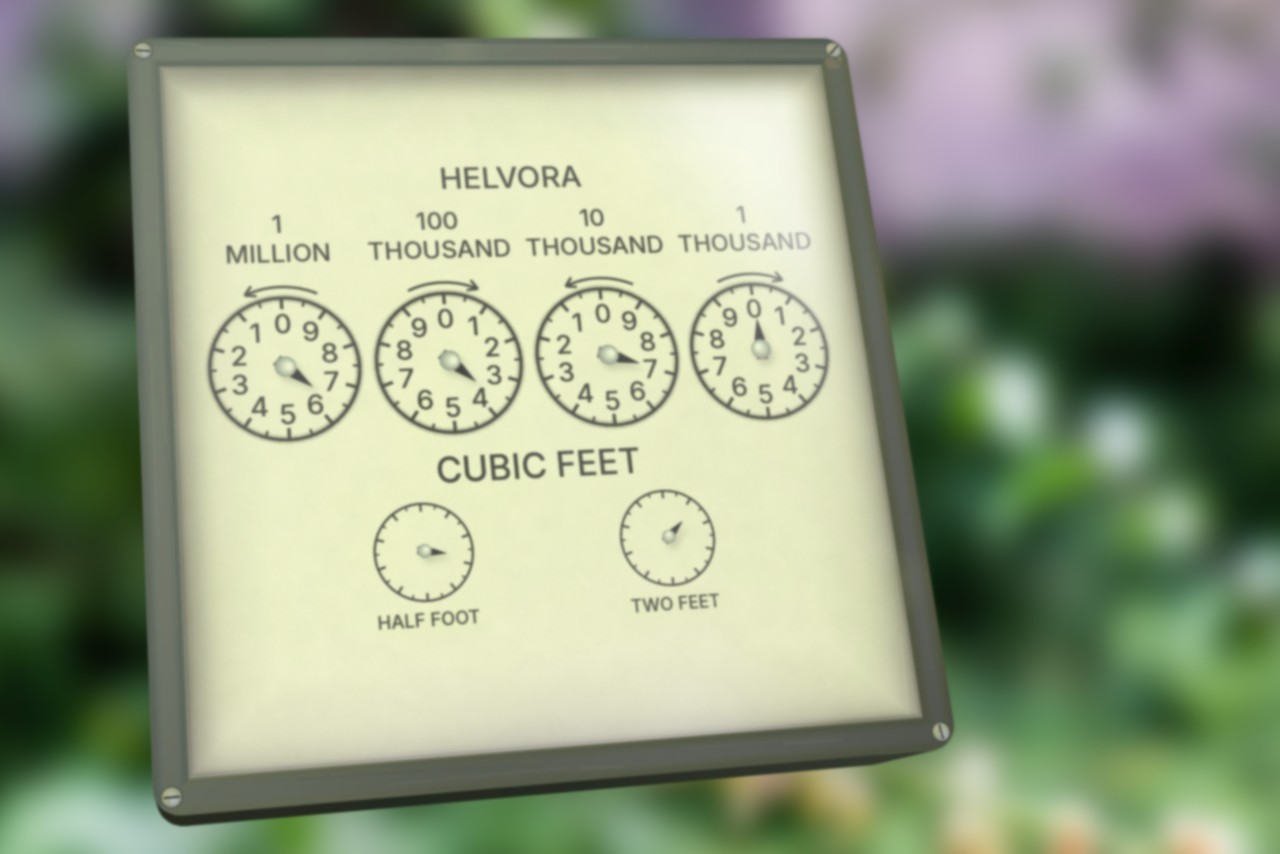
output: 637000 ft³
